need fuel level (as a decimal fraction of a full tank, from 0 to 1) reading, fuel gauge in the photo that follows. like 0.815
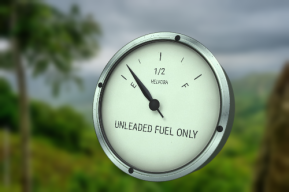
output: 0.125
